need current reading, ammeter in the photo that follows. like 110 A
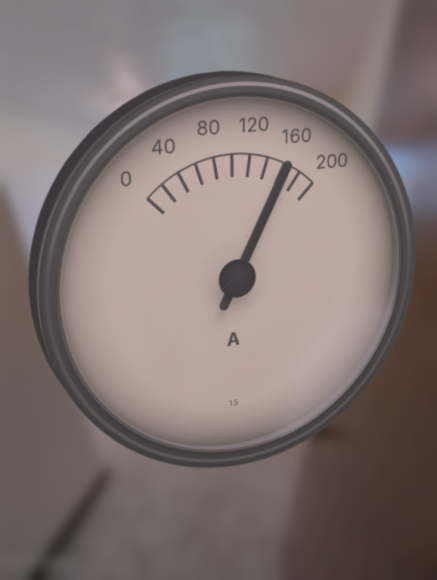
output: 160 A
